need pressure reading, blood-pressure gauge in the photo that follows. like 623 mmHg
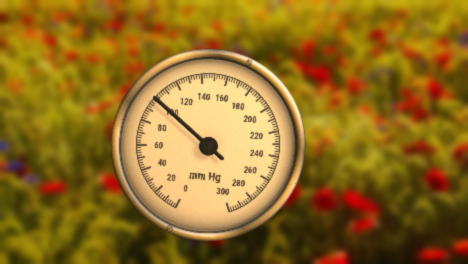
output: 100 mmHg
